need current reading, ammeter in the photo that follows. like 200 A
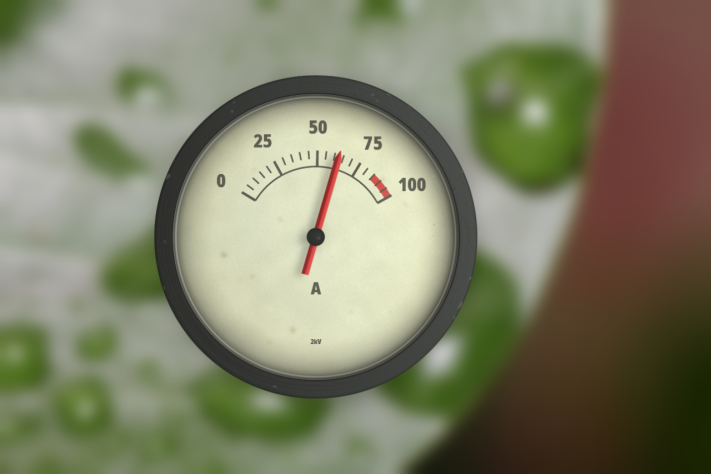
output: 62.5 A
